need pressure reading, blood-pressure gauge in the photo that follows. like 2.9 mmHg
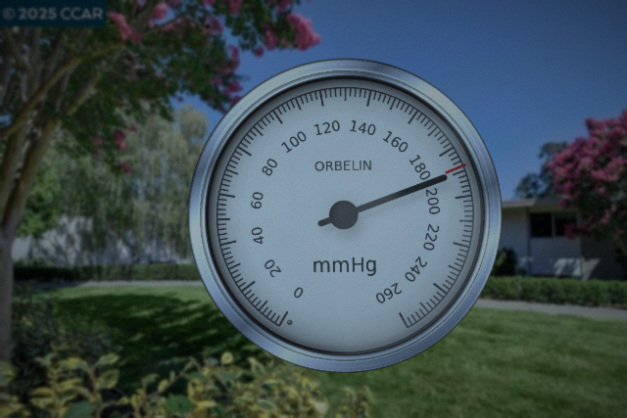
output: 190 mmHg
